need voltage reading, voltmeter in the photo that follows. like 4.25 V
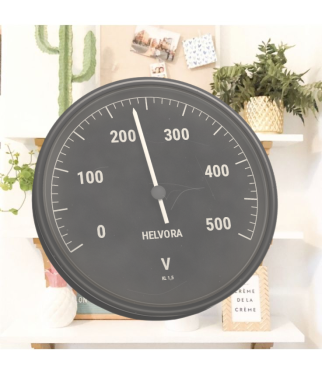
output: 230 V
